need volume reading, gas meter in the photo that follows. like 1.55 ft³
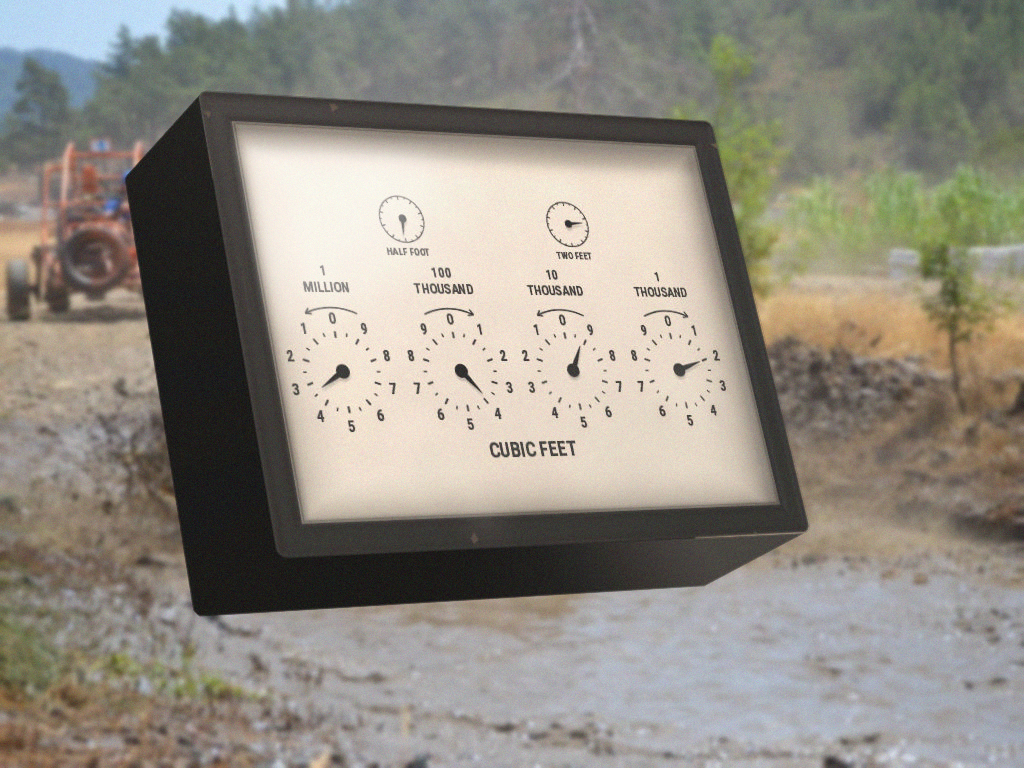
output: 339200 ft³
